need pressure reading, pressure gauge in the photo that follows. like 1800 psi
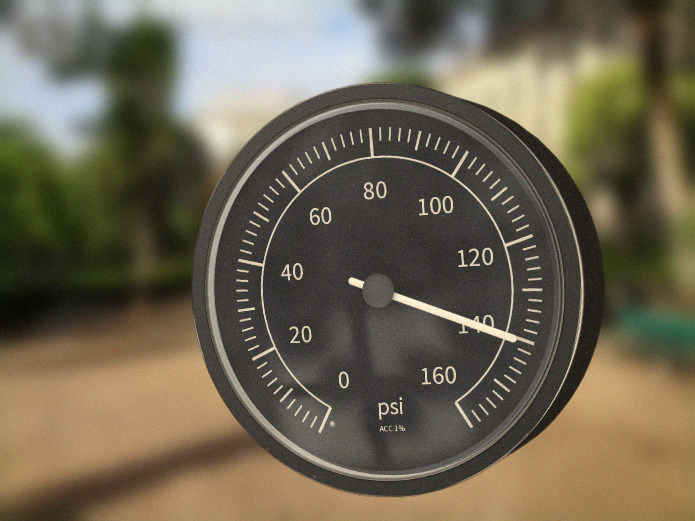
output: 140 psi
